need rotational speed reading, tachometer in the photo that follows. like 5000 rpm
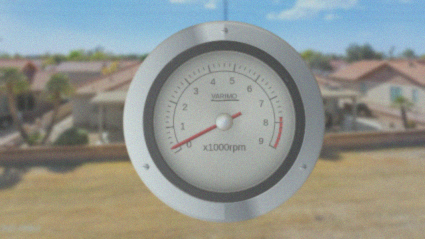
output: 200 rpm
